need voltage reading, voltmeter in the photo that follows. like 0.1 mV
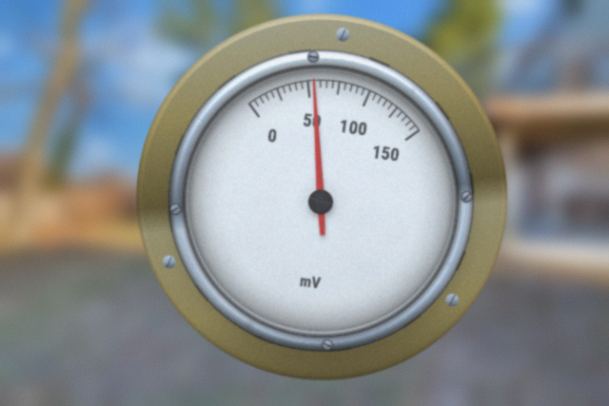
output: 55 mV
